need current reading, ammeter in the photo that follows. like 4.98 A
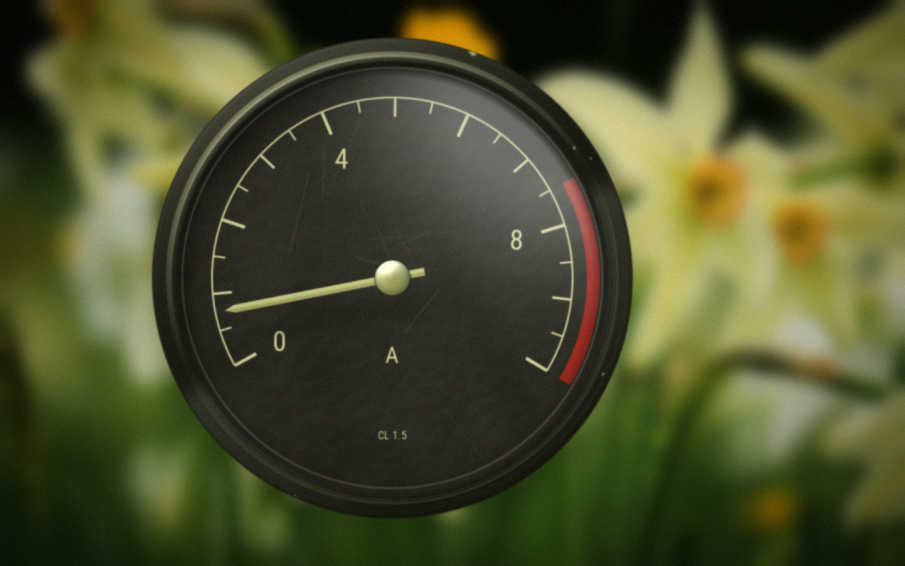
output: 0.75 A
